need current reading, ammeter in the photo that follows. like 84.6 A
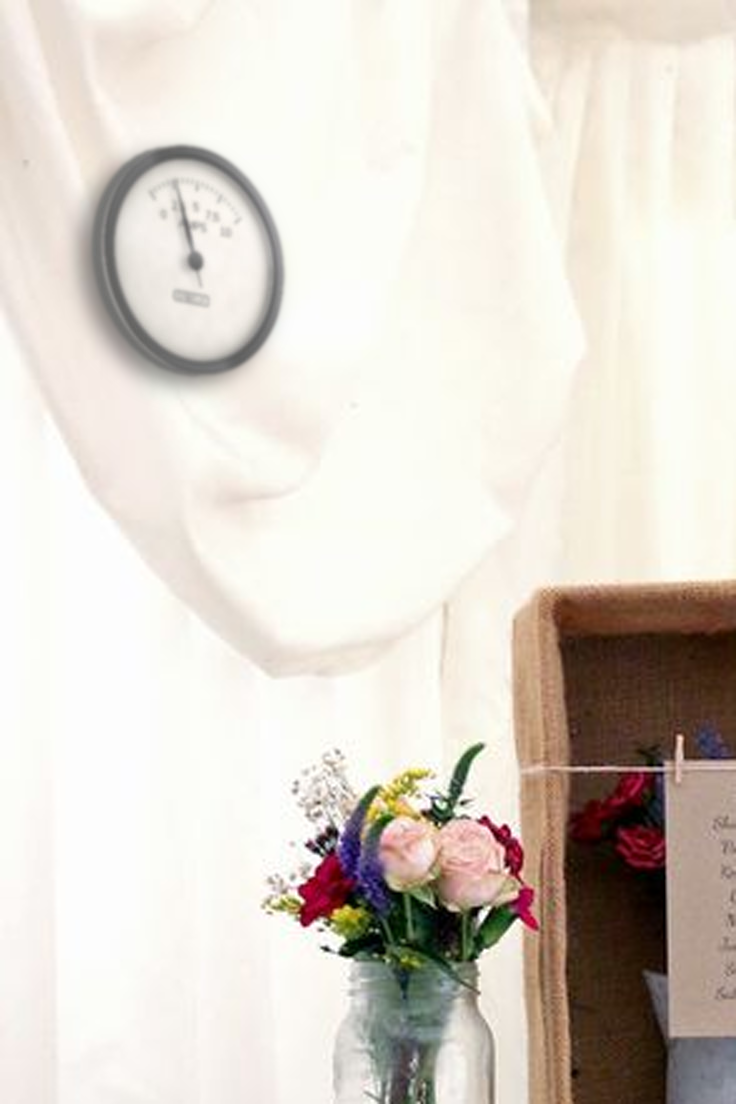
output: 2.5 A
